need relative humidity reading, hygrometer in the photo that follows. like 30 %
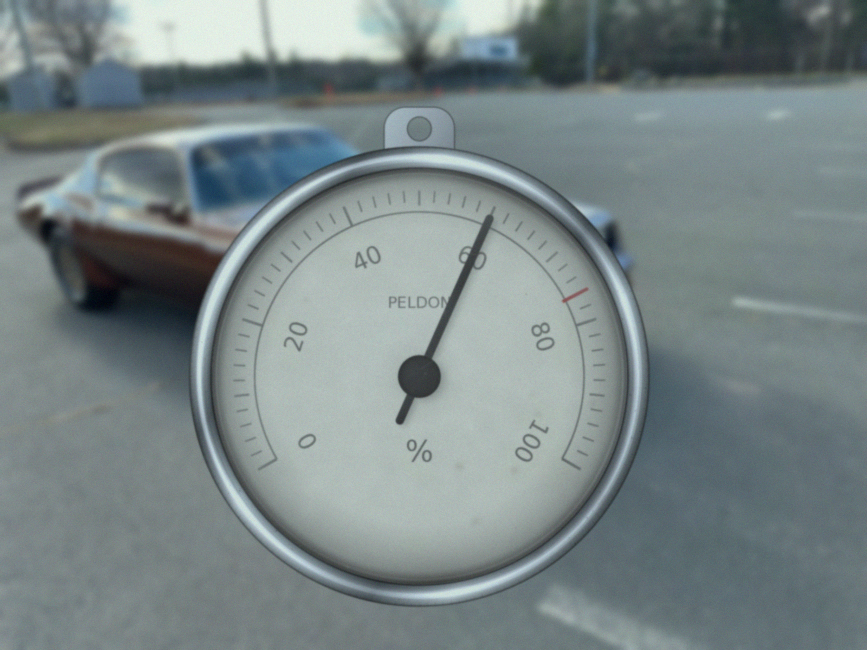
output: 60 %
